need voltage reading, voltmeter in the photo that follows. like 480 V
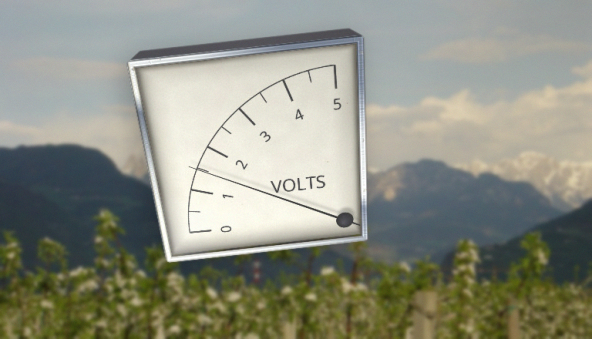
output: 1.5 V
